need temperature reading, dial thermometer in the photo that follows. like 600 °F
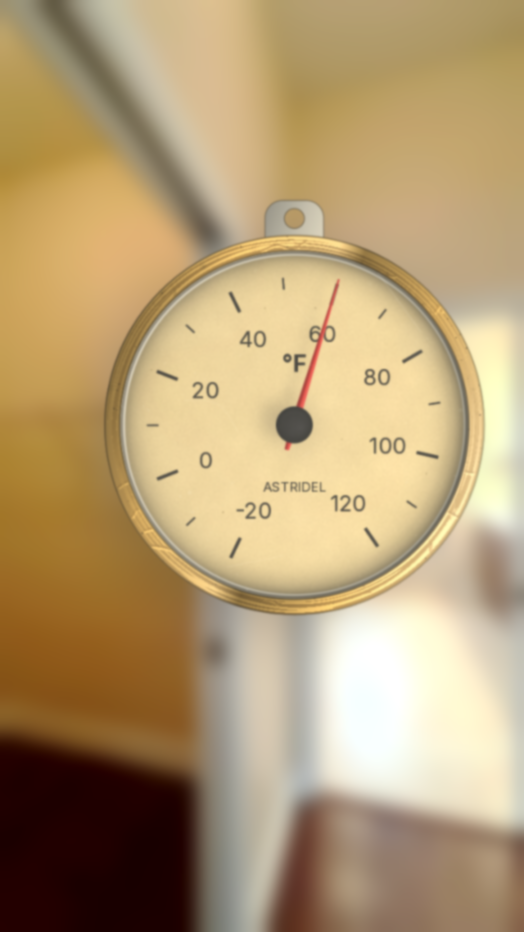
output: 60 °F
